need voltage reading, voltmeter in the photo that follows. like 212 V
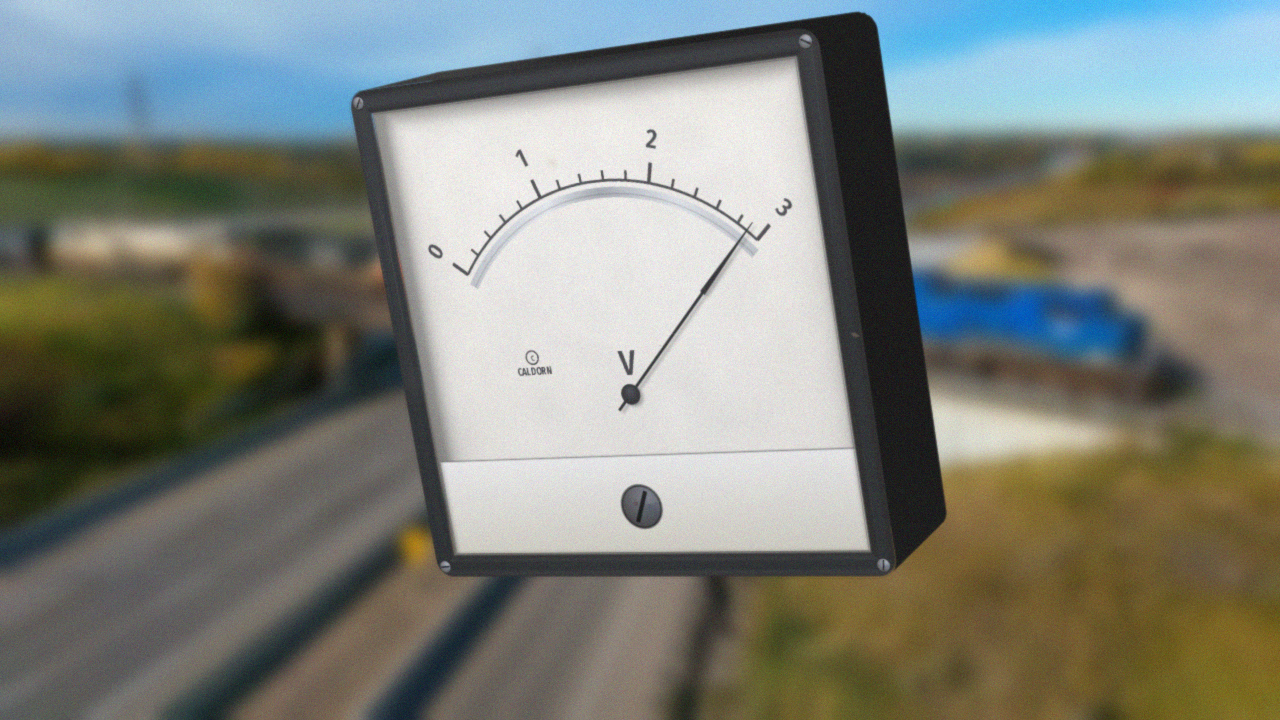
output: 2.9 V
